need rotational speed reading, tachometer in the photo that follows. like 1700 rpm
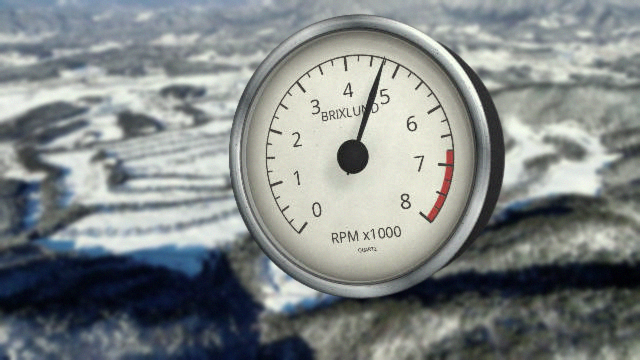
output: 4750 rpm
